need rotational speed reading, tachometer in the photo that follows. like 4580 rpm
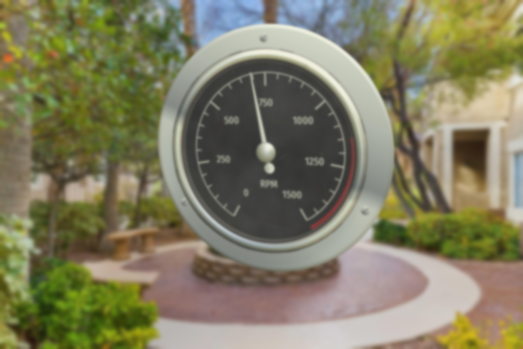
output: 700 rpm
